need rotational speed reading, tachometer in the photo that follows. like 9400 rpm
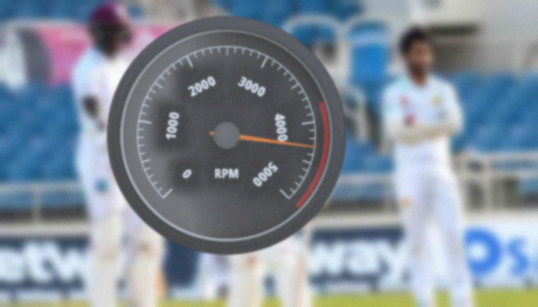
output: 4300 rpm
